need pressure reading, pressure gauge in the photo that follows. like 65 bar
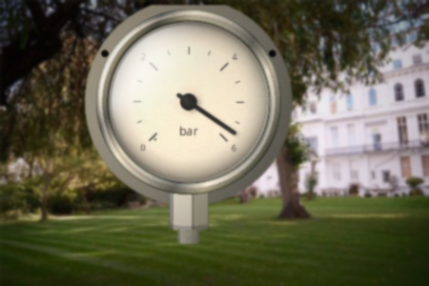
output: 5.75 bar
